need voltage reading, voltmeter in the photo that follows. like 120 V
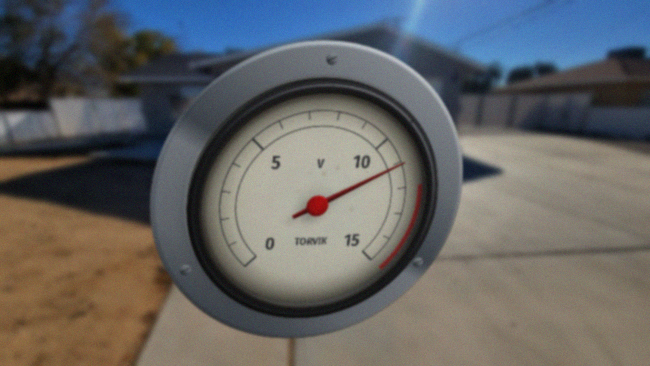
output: 11 V
